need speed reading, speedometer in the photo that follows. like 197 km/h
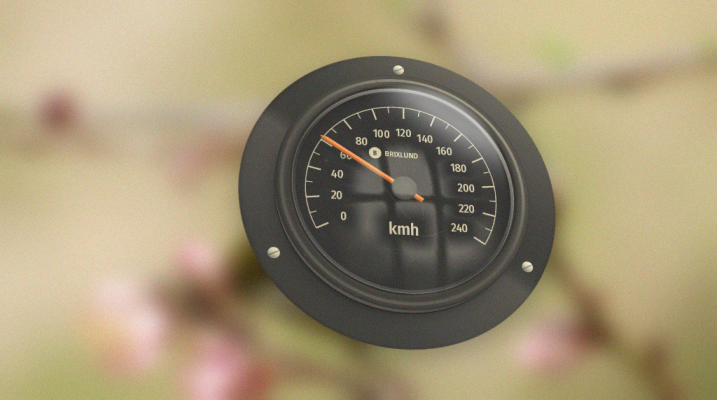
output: 60 km/h
